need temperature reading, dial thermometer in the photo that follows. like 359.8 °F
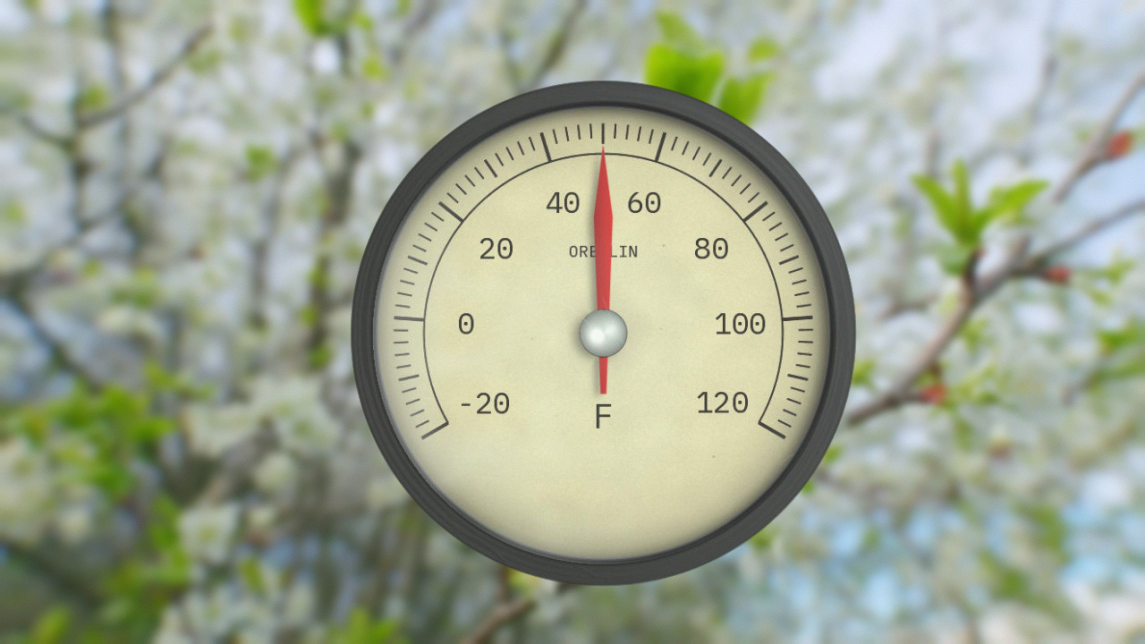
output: 50 °F
